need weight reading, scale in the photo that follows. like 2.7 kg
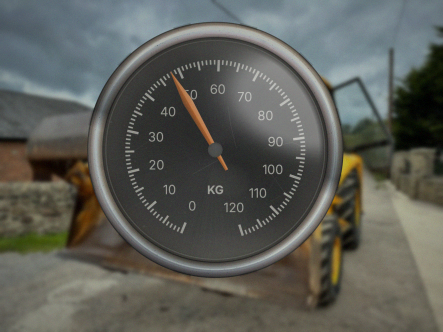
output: 48 kg
